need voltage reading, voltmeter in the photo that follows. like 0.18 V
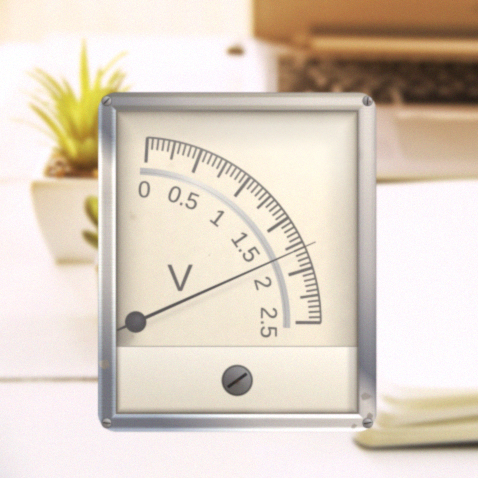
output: 1.8 V
